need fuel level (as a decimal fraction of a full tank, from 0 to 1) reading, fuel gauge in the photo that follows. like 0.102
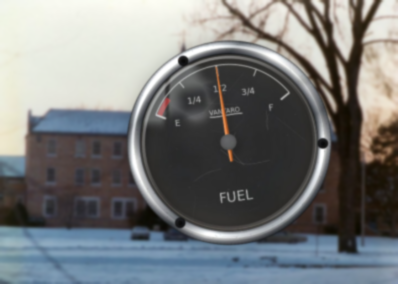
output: 0.5
